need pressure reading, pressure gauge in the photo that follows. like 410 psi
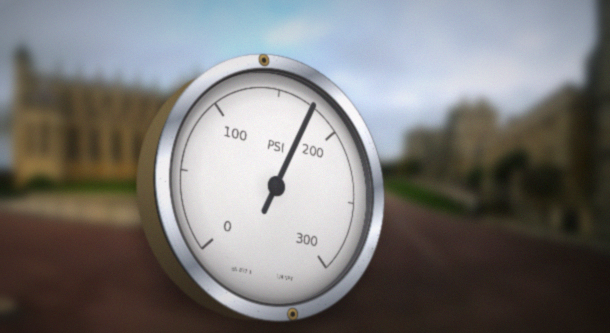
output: 175 psi
